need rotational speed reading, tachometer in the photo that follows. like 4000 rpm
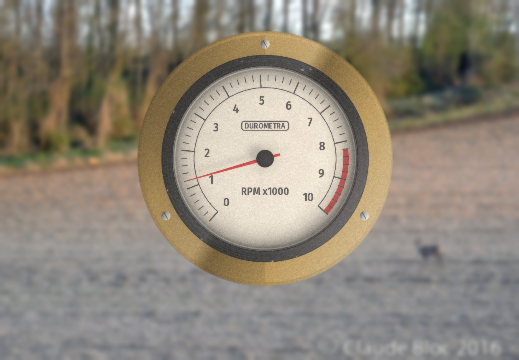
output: 1200 rpm
